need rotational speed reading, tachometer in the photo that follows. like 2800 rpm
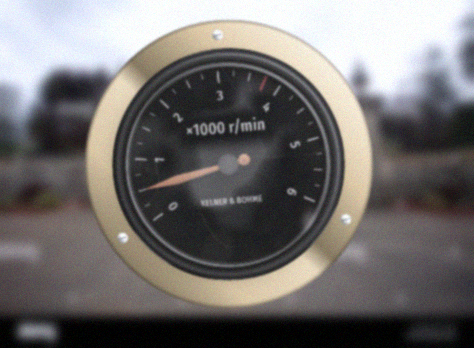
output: 500 rpm
